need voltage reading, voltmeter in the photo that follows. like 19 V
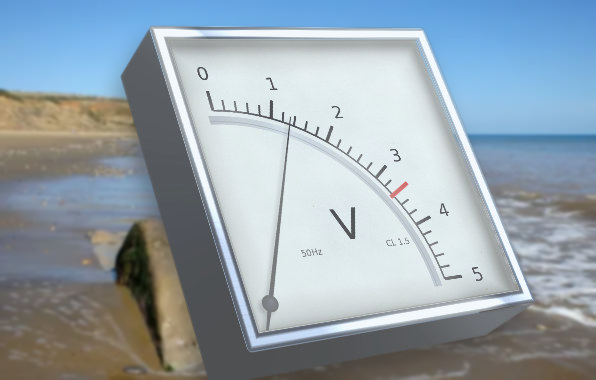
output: 1.3 V
